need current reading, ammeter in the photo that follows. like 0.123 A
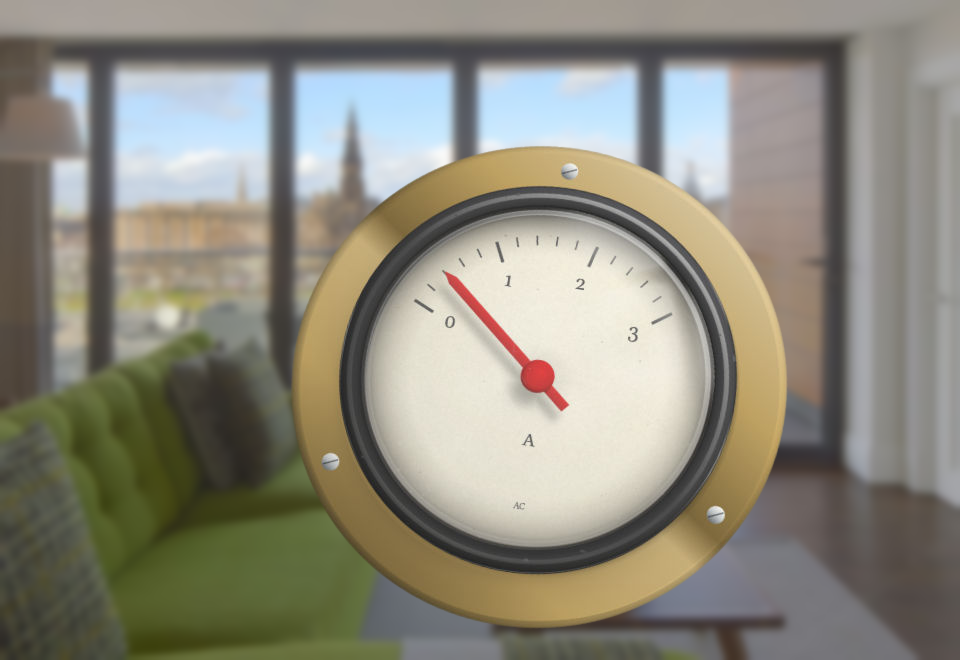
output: 0.4 A
